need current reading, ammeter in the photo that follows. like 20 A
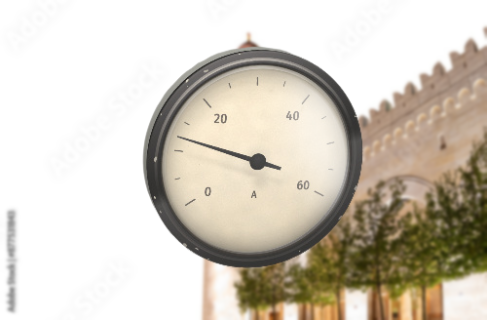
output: 12.5 A
